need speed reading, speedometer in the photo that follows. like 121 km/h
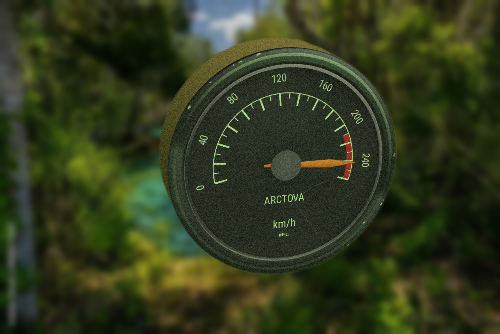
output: 240 km/h
